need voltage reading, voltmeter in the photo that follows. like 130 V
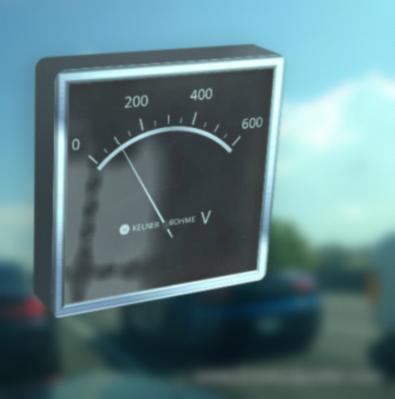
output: 100 V
